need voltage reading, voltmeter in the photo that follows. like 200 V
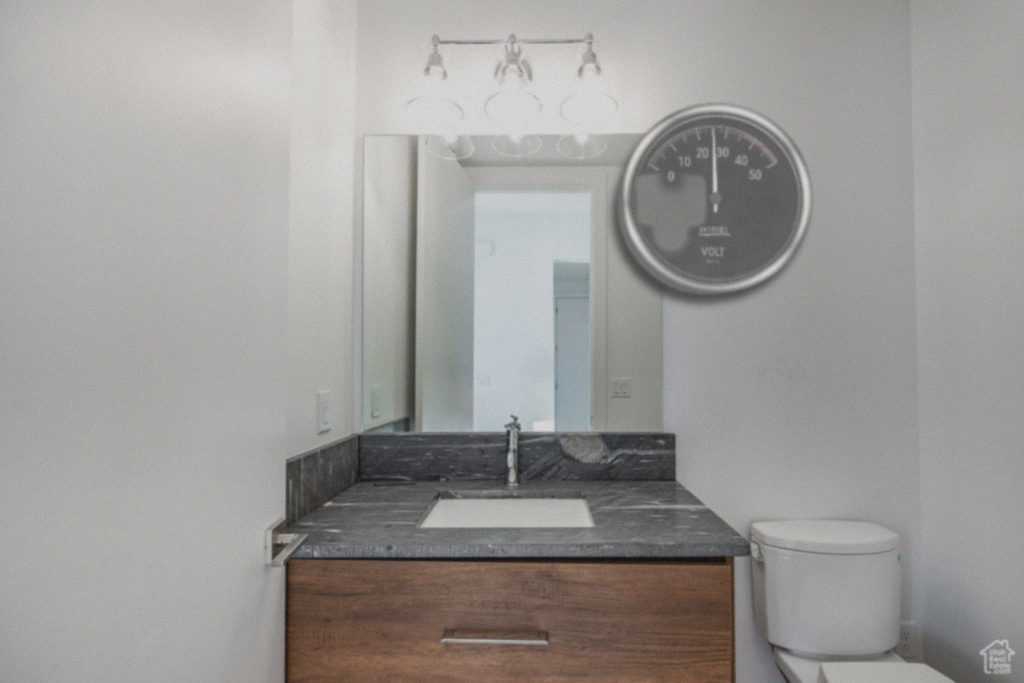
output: 25 V
